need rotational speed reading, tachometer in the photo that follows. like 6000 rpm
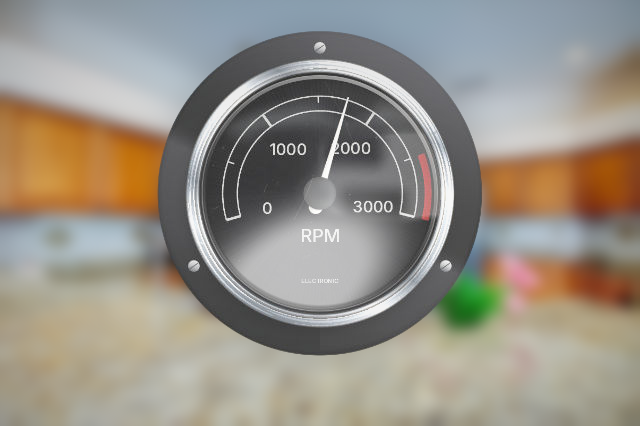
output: 1750 rpm
